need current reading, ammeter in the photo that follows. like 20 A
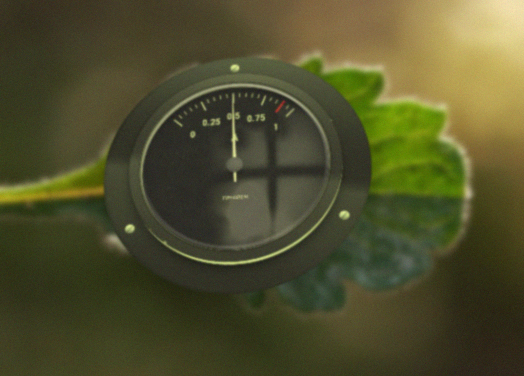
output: 0.5 A
